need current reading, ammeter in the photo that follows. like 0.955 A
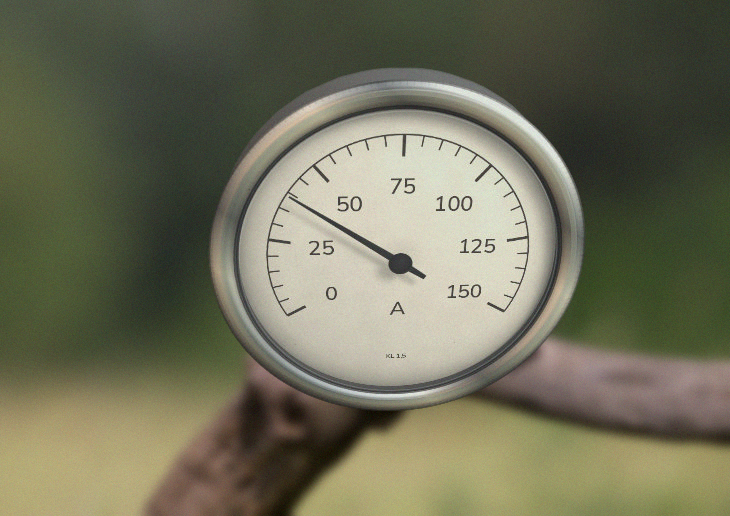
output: 40 A
